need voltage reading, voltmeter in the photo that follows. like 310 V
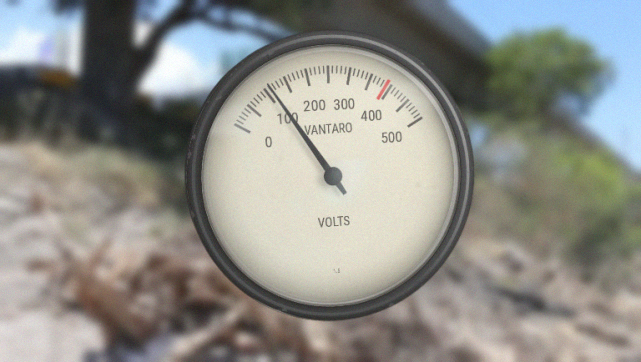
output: 110 V
